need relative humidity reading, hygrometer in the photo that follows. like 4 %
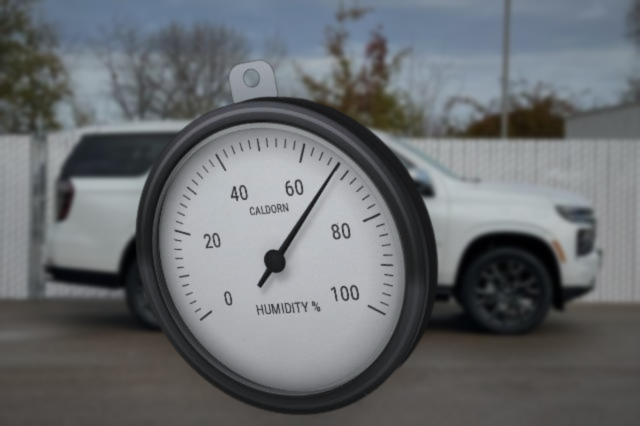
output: 68 %
